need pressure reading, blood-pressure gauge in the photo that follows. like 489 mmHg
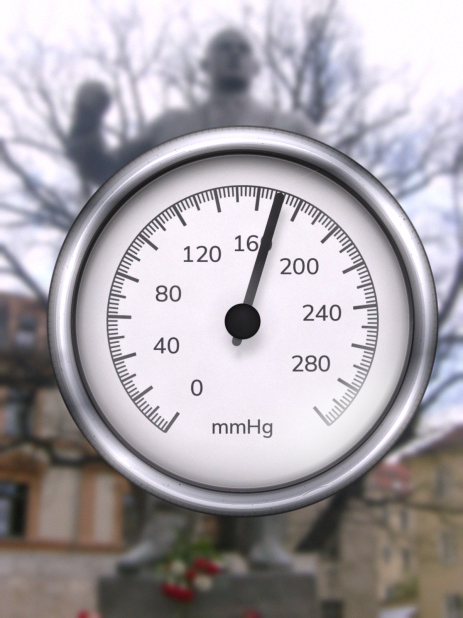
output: 170 mmHg
